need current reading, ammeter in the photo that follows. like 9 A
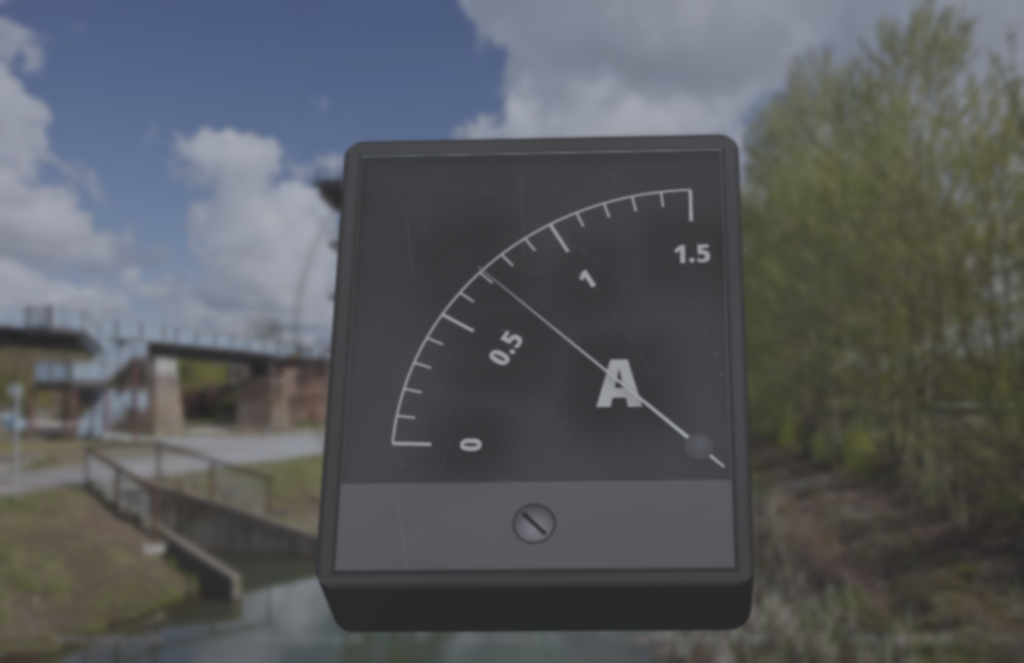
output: 0.7 A
